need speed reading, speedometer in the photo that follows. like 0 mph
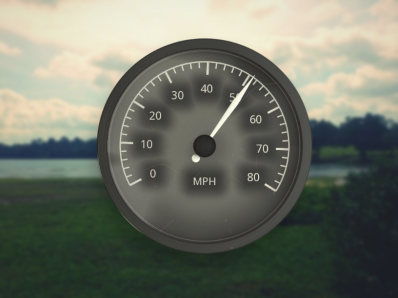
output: 51 mph
